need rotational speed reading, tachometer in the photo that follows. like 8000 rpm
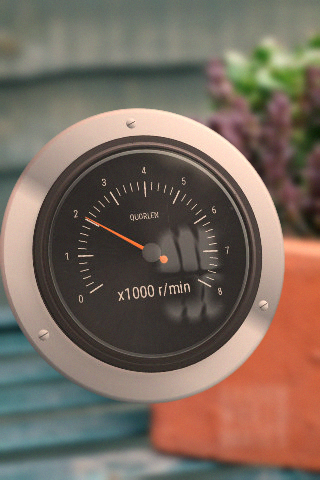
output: 2000 rpm
